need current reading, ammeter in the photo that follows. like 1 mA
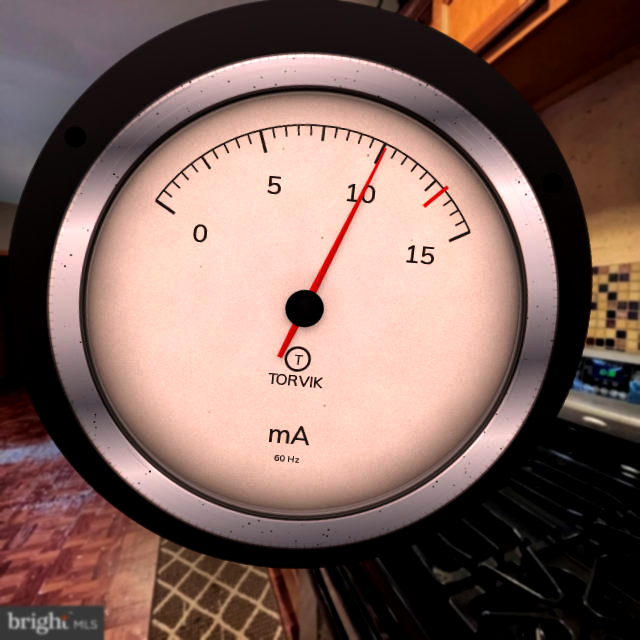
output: 10 mA
